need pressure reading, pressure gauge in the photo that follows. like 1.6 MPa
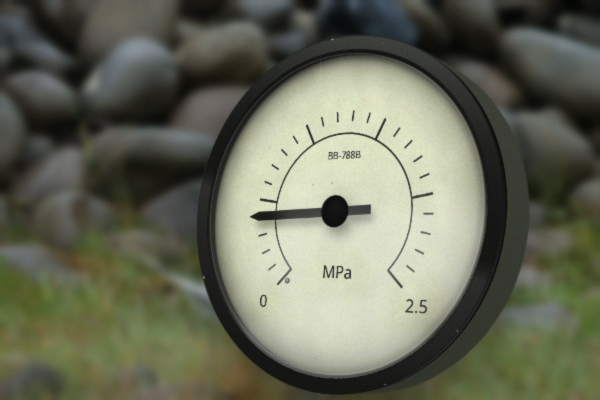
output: 0.4 MPa
